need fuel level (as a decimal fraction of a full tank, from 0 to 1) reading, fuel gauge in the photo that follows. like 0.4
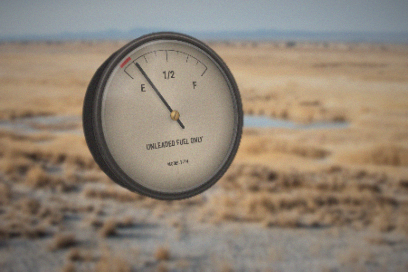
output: 0.125
